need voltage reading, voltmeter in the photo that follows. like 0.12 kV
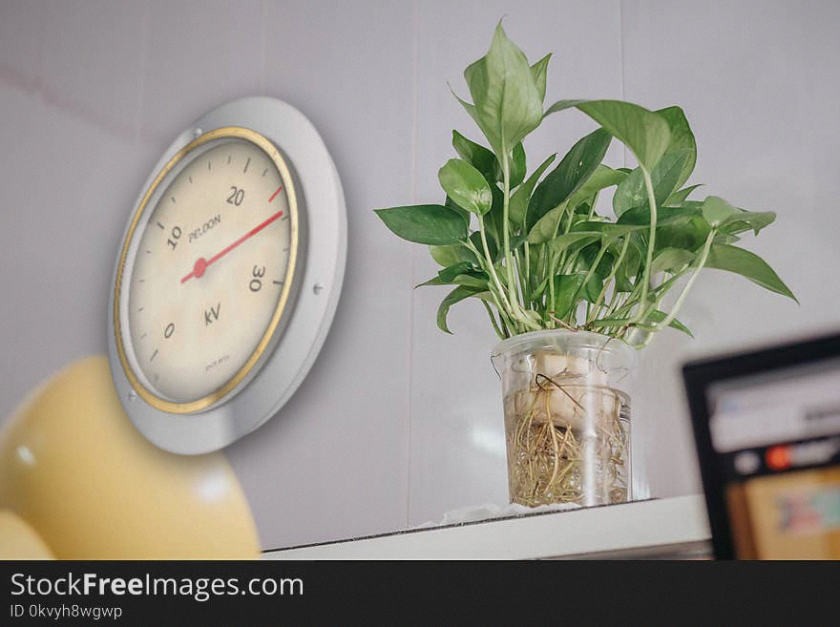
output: 26 kV
